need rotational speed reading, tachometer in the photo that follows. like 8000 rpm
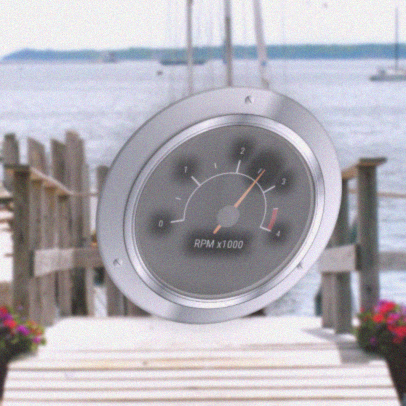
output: 2500 rpm
